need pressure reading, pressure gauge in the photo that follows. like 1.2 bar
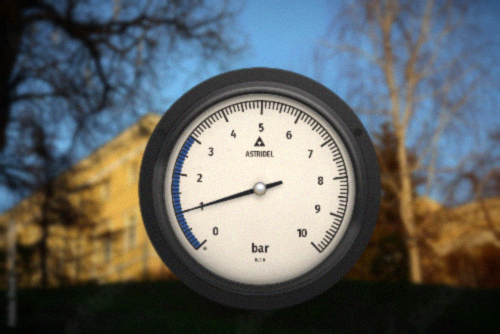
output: 1 bar
